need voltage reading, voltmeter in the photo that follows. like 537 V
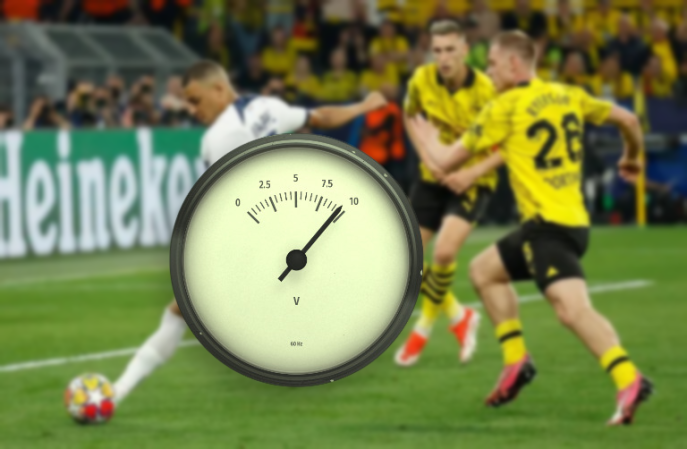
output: 9.5 V
